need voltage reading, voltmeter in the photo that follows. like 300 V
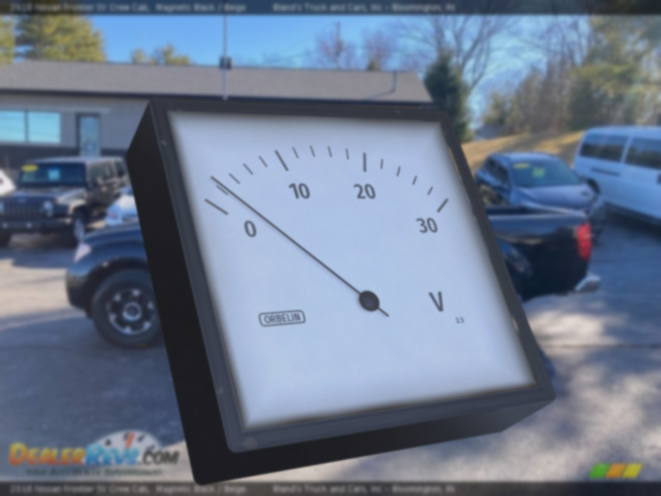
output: 2 V
